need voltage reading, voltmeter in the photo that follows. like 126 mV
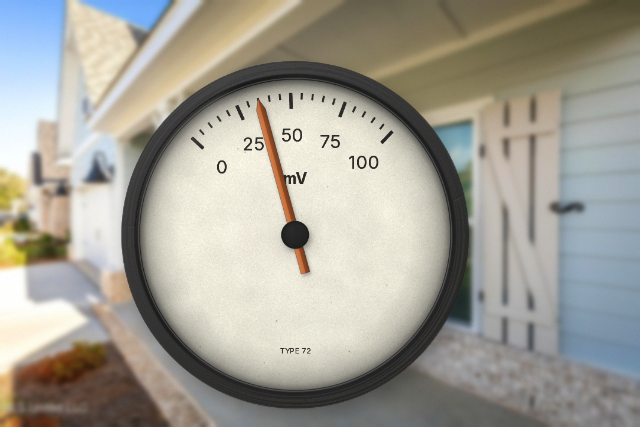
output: 35 mV
